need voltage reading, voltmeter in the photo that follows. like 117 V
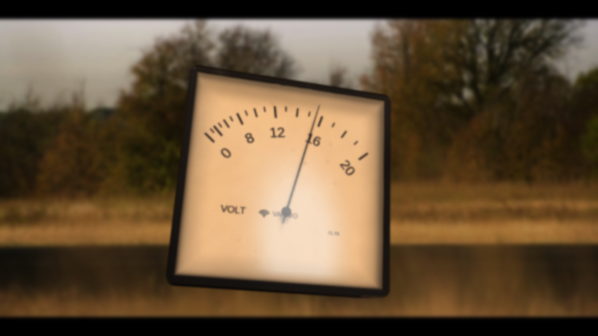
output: 15.5 V
